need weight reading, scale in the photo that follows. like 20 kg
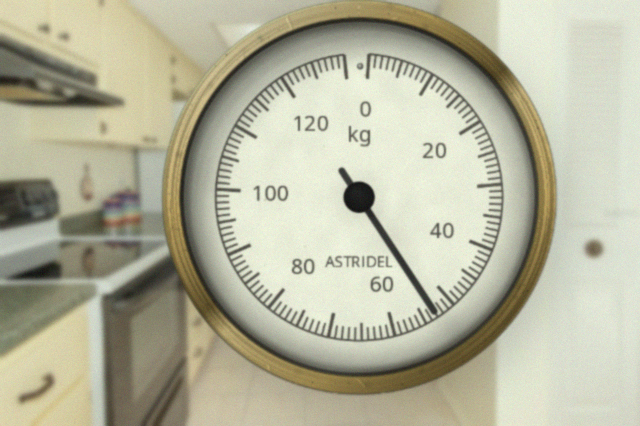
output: 53 kg
